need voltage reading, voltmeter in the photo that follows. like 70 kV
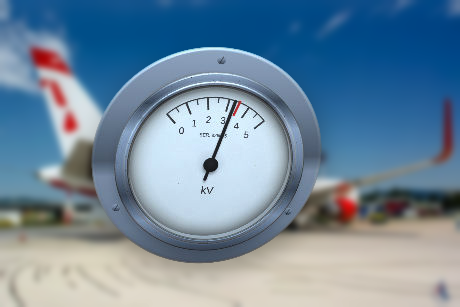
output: 3.25 kV
